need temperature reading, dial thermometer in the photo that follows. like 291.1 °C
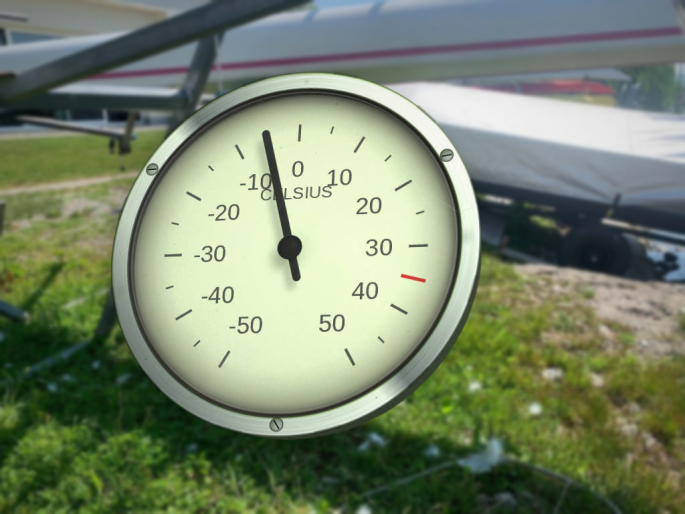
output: -5 °C
